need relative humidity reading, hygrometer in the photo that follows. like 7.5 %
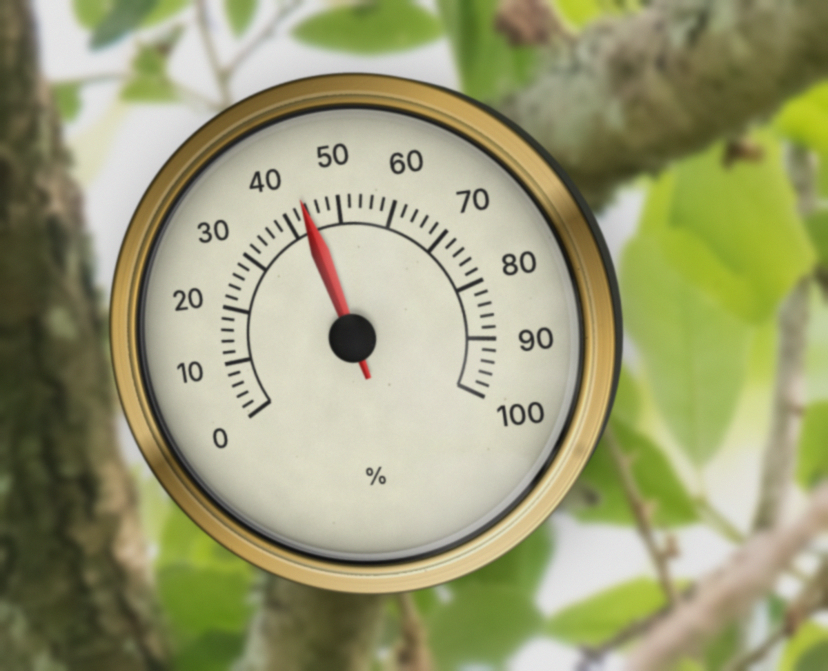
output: 44 %
